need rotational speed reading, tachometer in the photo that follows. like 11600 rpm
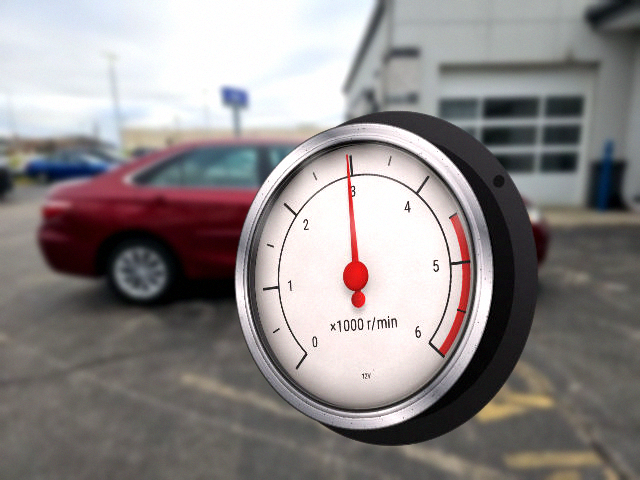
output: 3000 rpm
